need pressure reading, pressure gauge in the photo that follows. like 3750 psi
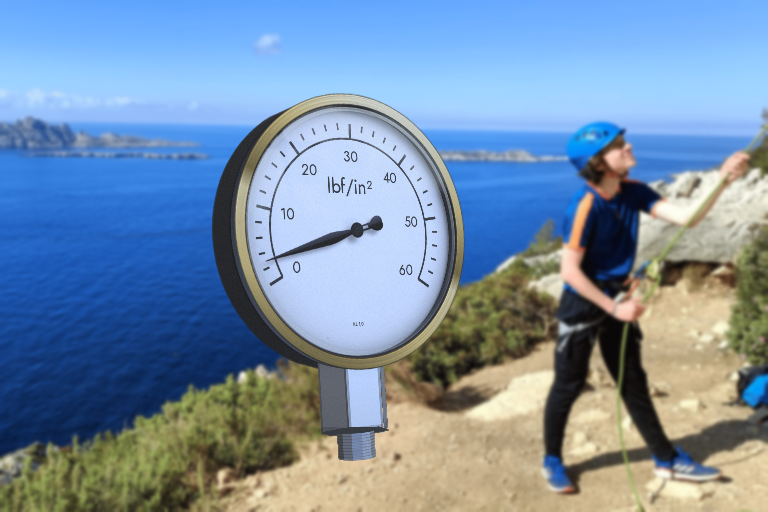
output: 3 psi
